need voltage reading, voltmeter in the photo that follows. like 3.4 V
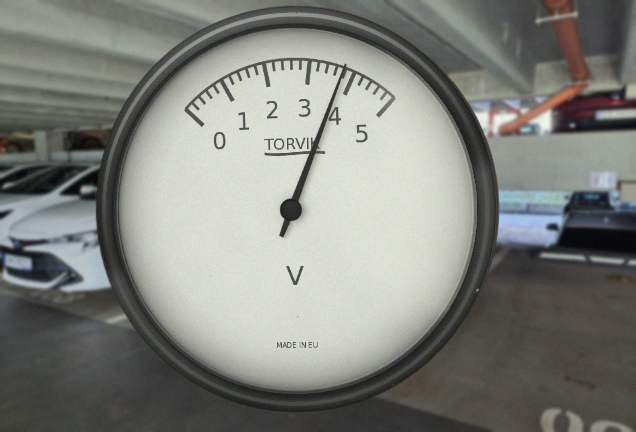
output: 3.8 V
